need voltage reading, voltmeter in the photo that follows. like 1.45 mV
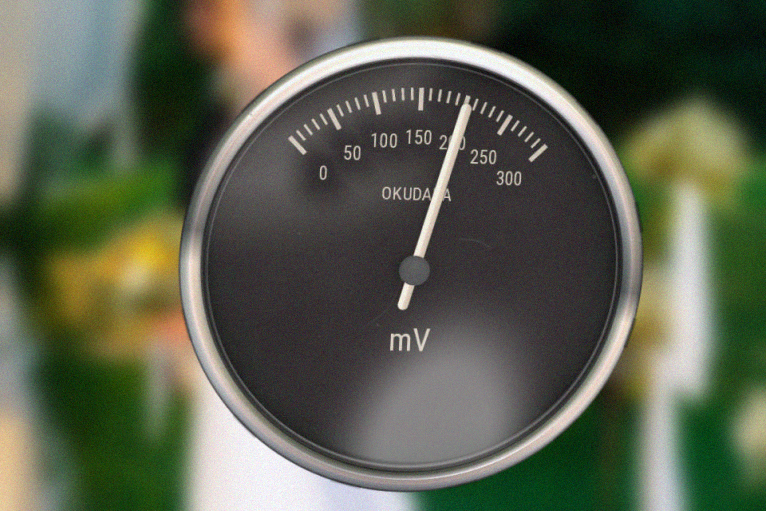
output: 200 mV
